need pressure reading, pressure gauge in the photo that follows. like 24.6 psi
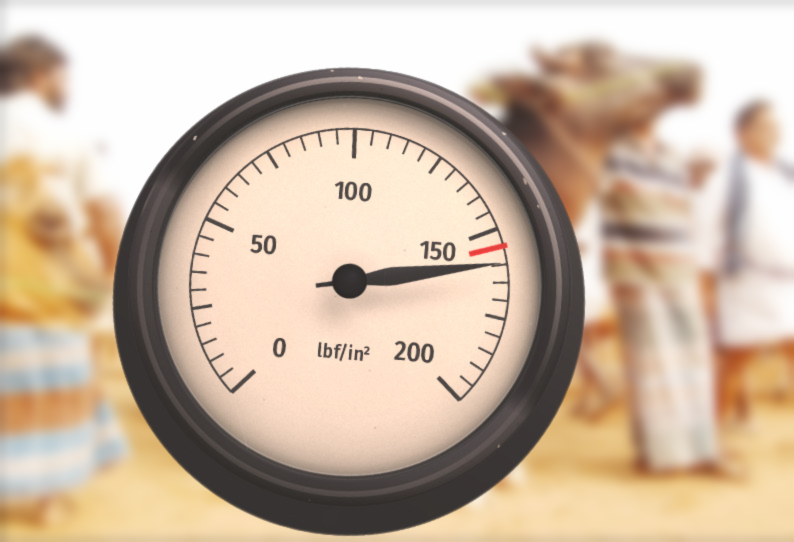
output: 160 psi
